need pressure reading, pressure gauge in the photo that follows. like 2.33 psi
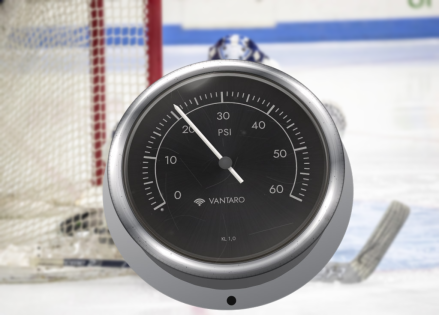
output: 21 psi
